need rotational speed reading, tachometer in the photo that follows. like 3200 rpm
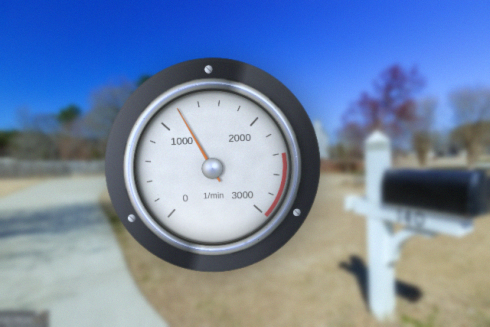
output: 1200 rpm
